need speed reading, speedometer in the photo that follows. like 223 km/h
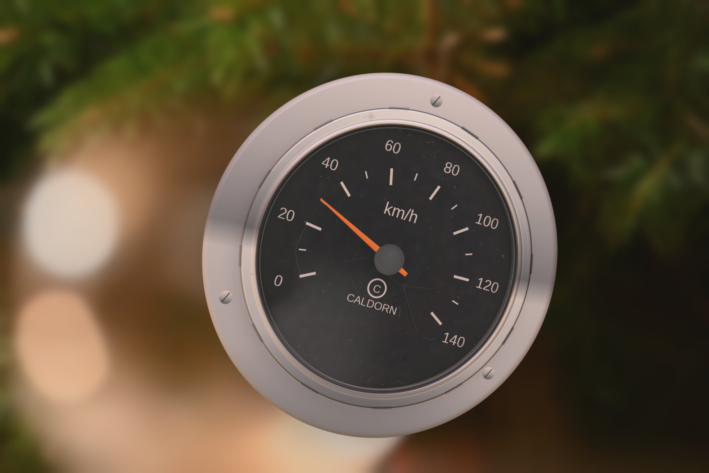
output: 30 km/h
